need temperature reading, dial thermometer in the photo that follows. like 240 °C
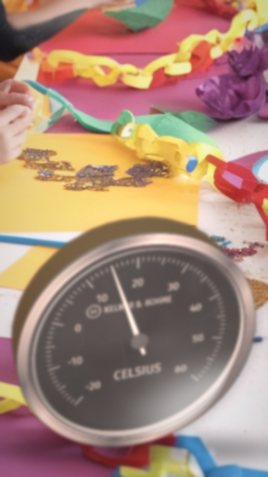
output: 15 °C
